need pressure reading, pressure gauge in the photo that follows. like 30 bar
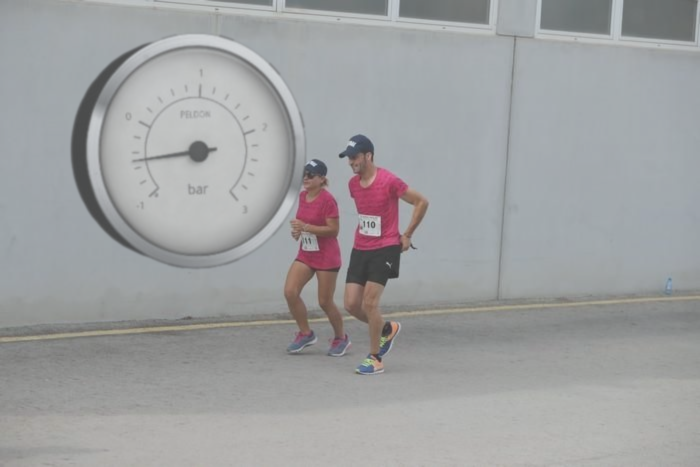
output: -0.5 bar
